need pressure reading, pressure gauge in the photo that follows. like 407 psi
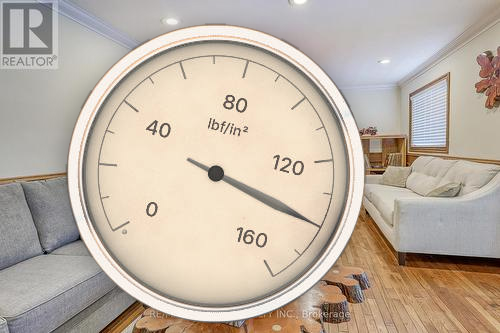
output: 140 psi
